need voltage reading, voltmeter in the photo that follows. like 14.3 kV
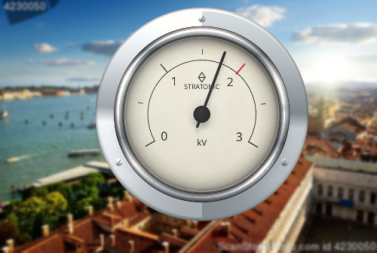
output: 1.75 kV
